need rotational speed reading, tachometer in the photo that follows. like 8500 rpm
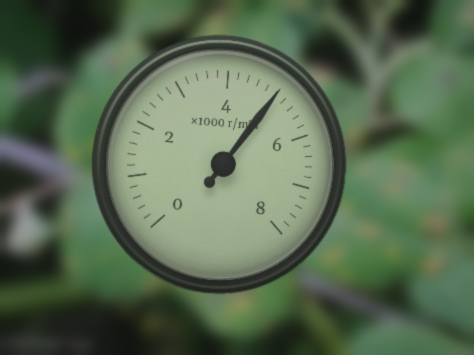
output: 5000 rpm
